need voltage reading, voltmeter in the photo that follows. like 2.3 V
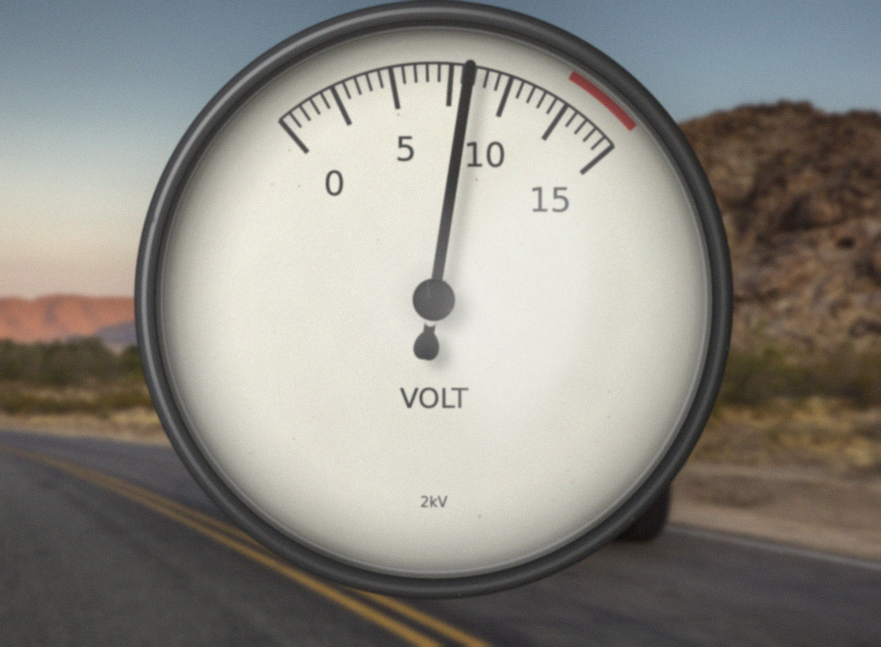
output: 8.25 V
